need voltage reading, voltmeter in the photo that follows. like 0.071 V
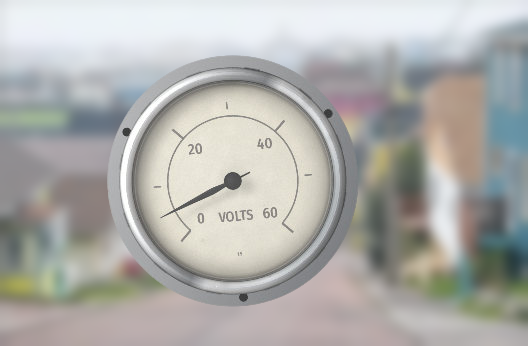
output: 5 V
